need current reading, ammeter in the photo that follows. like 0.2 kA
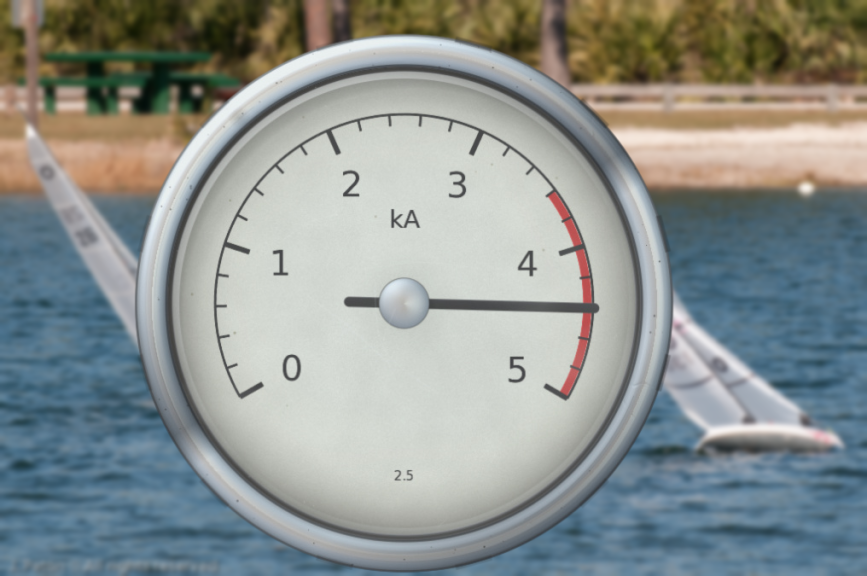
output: 4.4 kA
